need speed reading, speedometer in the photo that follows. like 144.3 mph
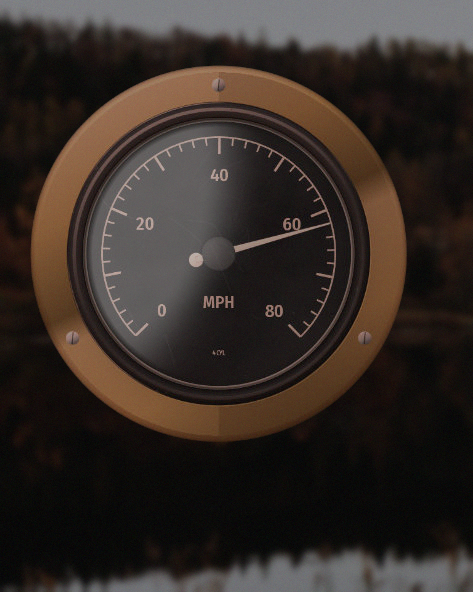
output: 62 mph
